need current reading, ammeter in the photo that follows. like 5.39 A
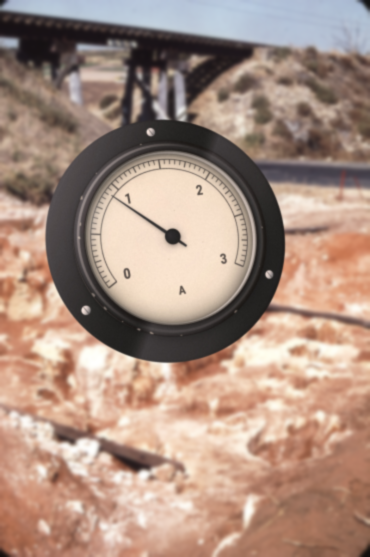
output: 0.9 A
